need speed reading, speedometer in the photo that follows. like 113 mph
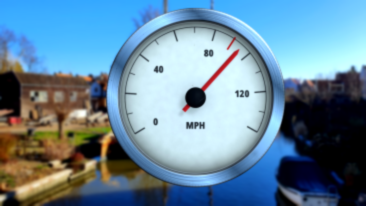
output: 95 mph
